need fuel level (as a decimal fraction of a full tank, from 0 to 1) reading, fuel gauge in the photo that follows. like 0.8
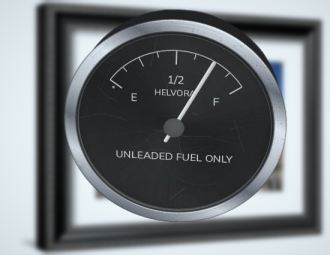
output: 0.75
